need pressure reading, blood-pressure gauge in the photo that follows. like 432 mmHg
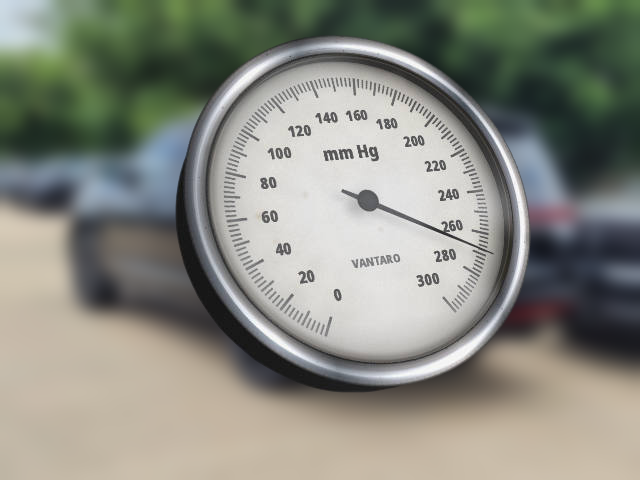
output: 270 mmHg
